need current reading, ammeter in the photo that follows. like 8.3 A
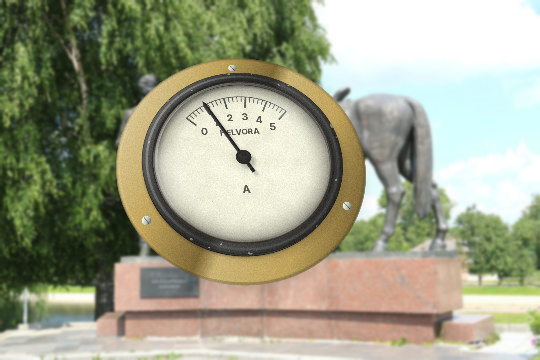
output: 1 A
